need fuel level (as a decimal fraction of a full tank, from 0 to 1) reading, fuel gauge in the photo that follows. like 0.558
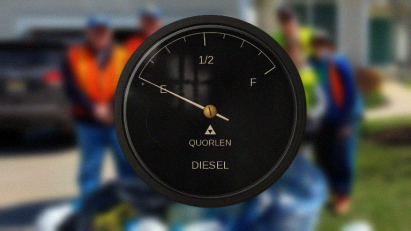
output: 0
